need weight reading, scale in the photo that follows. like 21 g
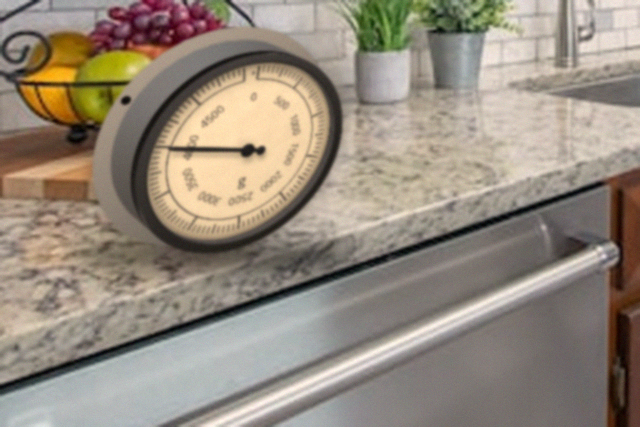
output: 4000 g
